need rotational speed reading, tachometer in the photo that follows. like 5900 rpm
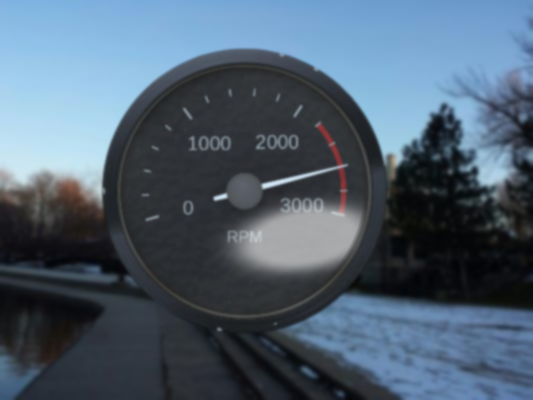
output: 2600 rpm
